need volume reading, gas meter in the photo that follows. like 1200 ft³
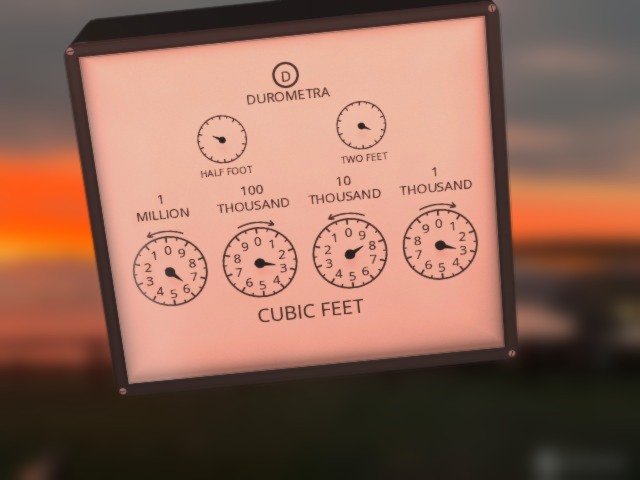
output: 628300 ft³
